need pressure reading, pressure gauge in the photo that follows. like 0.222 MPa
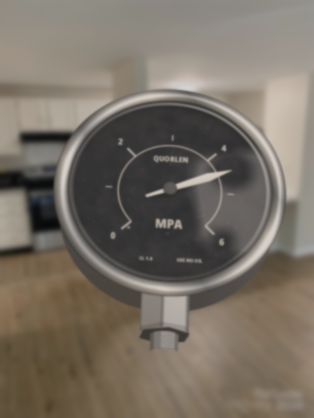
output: 4.5 MPa
